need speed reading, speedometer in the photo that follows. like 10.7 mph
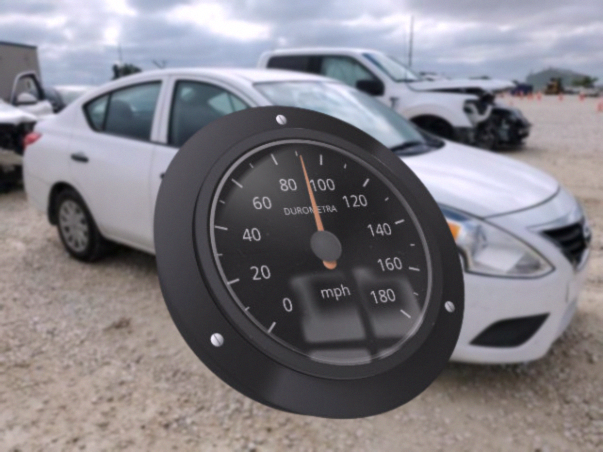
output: 90 mph
